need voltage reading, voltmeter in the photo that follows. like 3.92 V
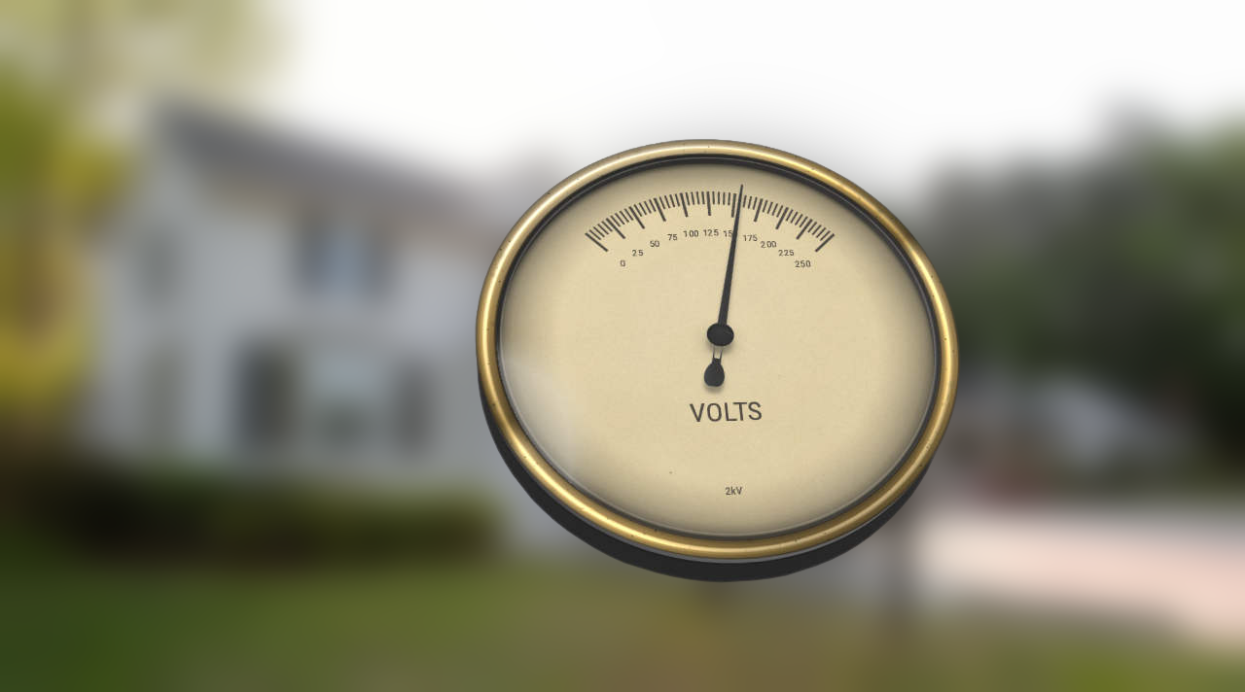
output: 155 V
